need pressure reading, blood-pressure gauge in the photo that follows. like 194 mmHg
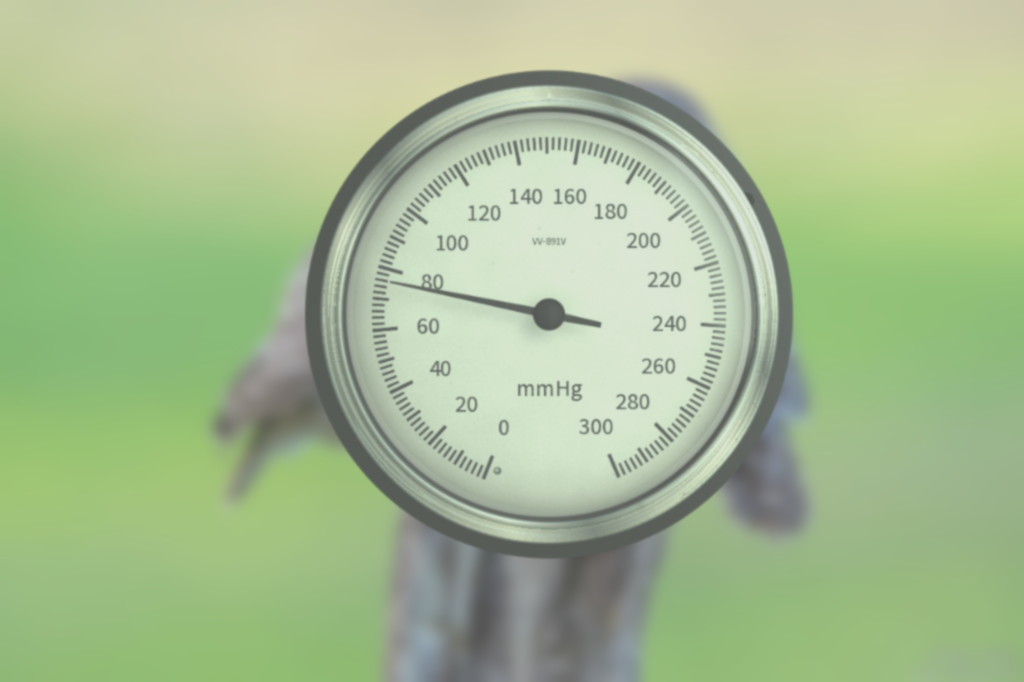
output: 76 mmHg
